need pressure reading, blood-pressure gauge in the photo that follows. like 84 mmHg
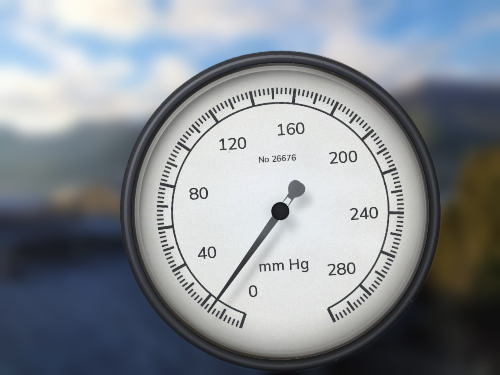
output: 16 mmHg
